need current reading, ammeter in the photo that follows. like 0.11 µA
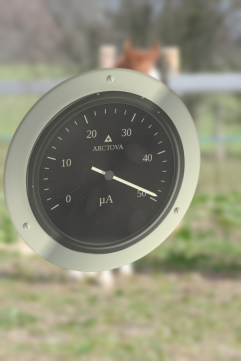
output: 49 µA
